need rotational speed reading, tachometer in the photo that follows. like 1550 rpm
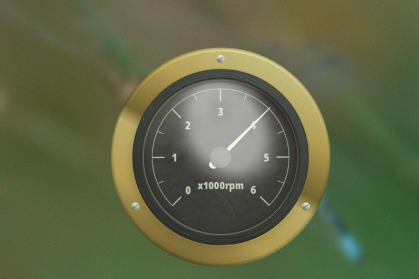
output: 4000 rpm
